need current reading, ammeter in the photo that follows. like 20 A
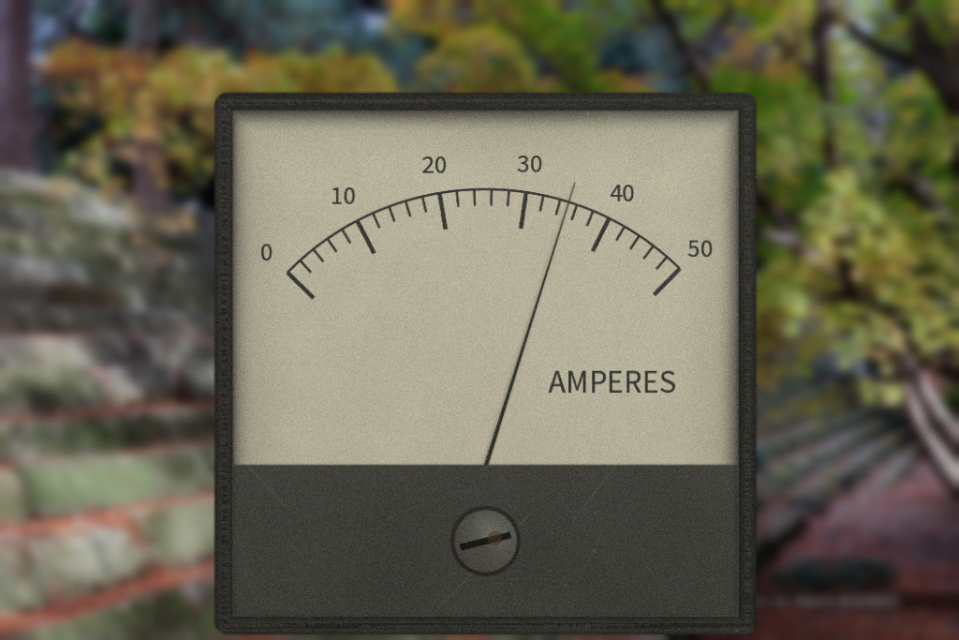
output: 35 A
